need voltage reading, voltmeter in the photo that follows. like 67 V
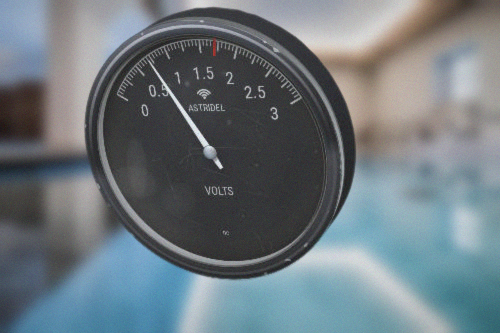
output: 0.75 V
